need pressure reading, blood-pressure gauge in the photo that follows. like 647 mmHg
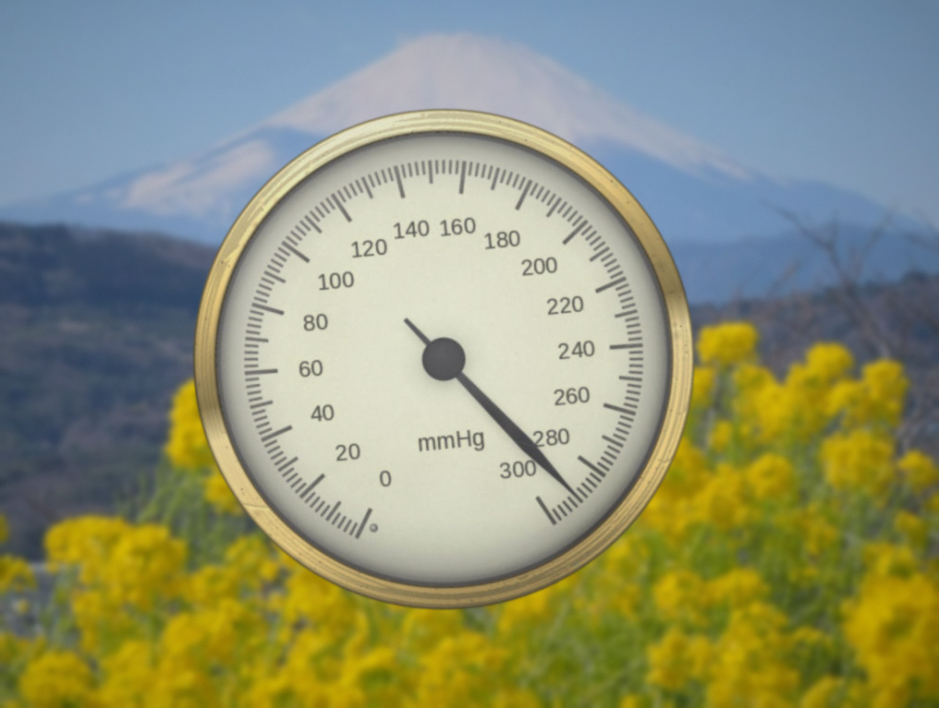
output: 290 mmHg
